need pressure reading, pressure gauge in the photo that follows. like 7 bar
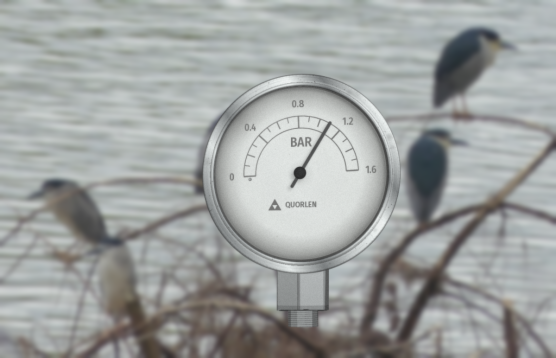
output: 1.1 bar
